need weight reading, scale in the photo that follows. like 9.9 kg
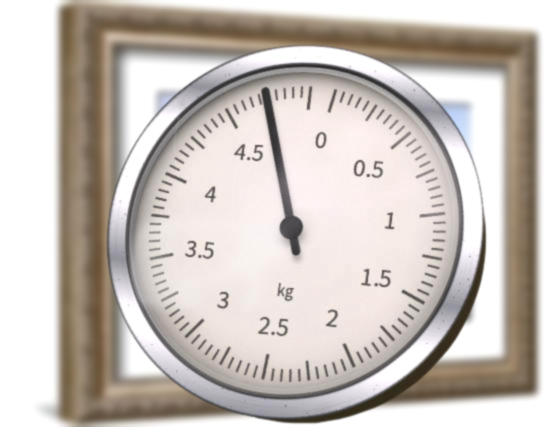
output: 4.75 kg
